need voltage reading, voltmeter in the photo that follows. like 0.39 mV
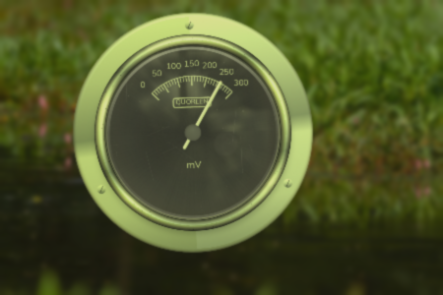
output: 250 mV
